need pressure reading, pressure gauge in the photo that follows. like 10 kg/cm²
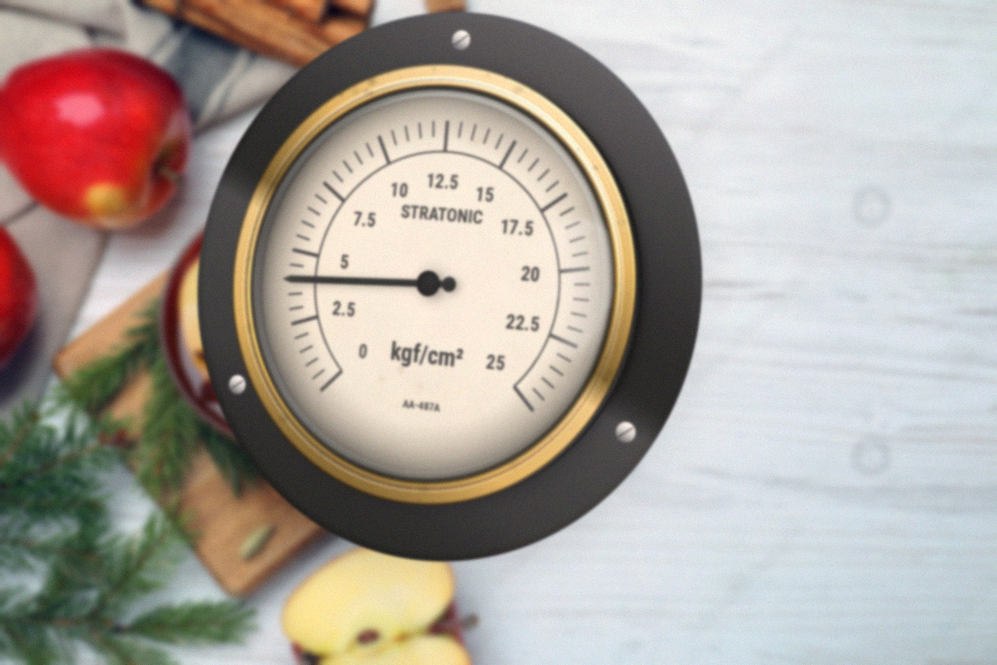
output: 4 kg/cm²
